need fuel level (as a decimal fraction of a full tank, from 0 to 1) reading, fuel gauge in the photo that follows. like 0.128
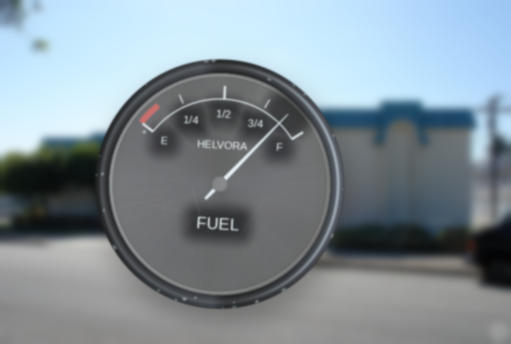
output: 0.875
